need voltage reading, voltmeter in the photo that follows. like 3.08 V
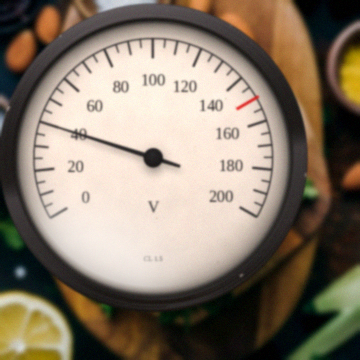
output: 40 V
